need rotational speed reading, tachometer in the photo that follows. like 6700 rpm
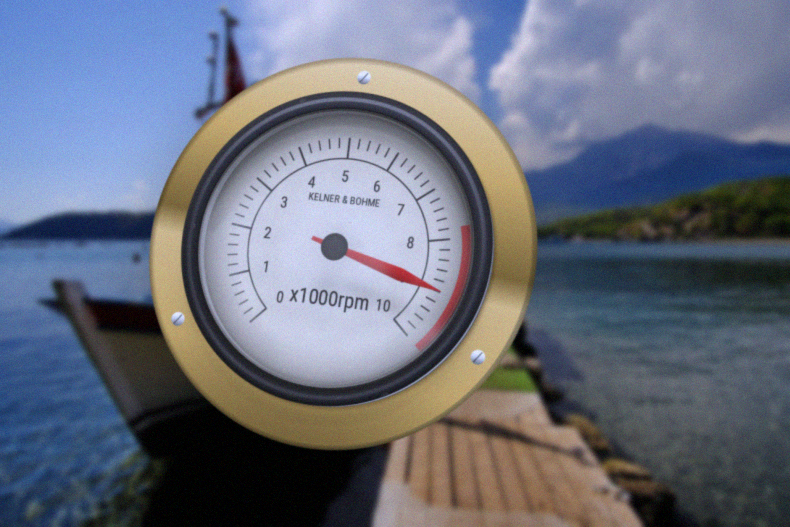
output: 9000 rpm
